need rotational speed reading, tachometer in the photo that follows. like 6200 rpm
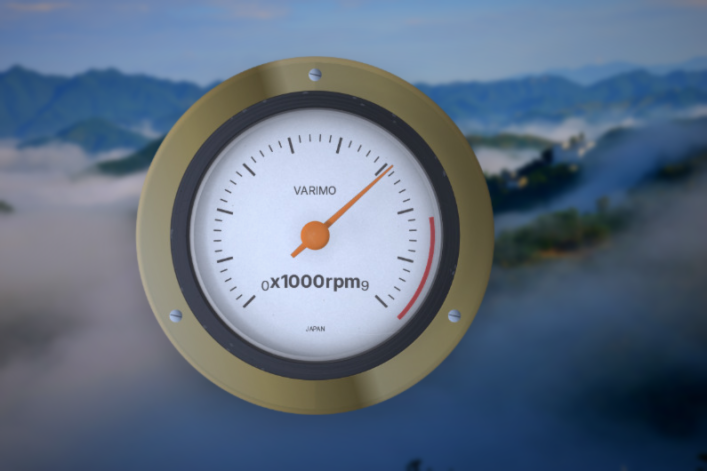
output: 6100 rpm
